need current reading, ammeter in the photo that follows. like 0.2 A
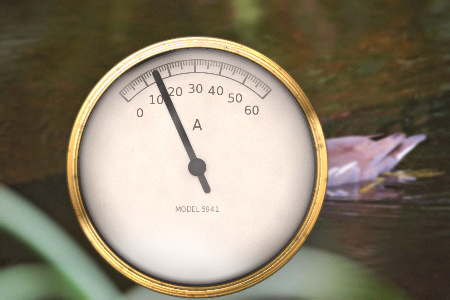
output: 15 A
